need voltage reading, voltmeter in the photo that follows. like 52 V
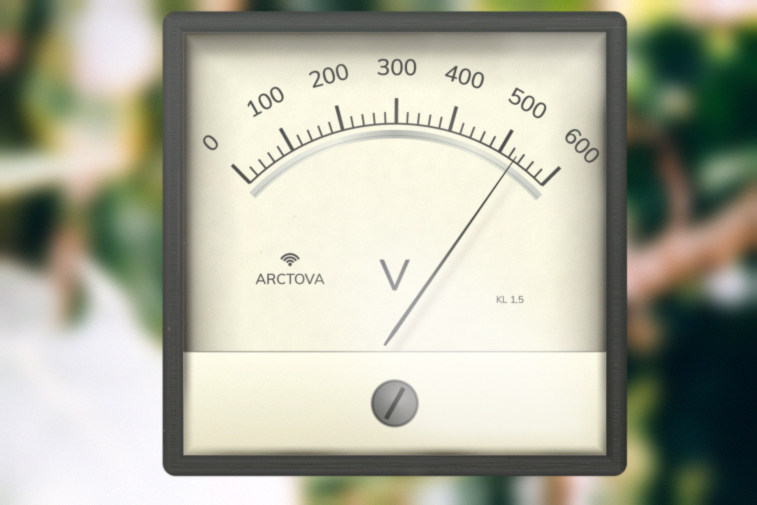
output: 530 V
